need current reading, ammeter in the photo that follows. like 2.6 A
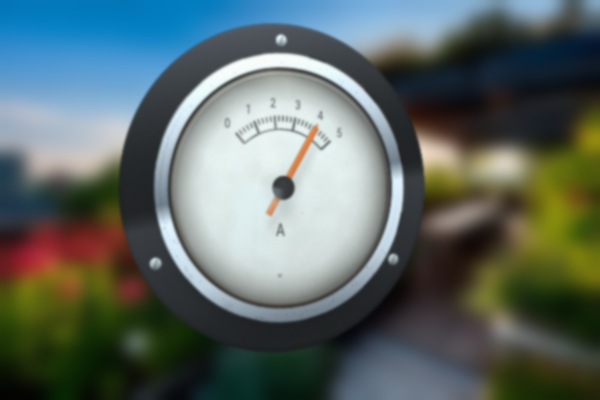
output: 4 A
